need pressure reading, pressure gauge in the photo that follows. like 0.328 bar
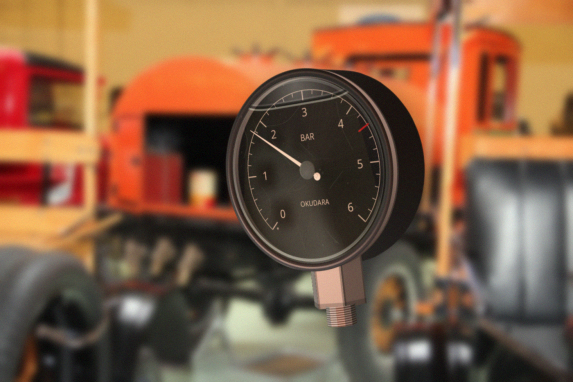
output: 1.8 bar
